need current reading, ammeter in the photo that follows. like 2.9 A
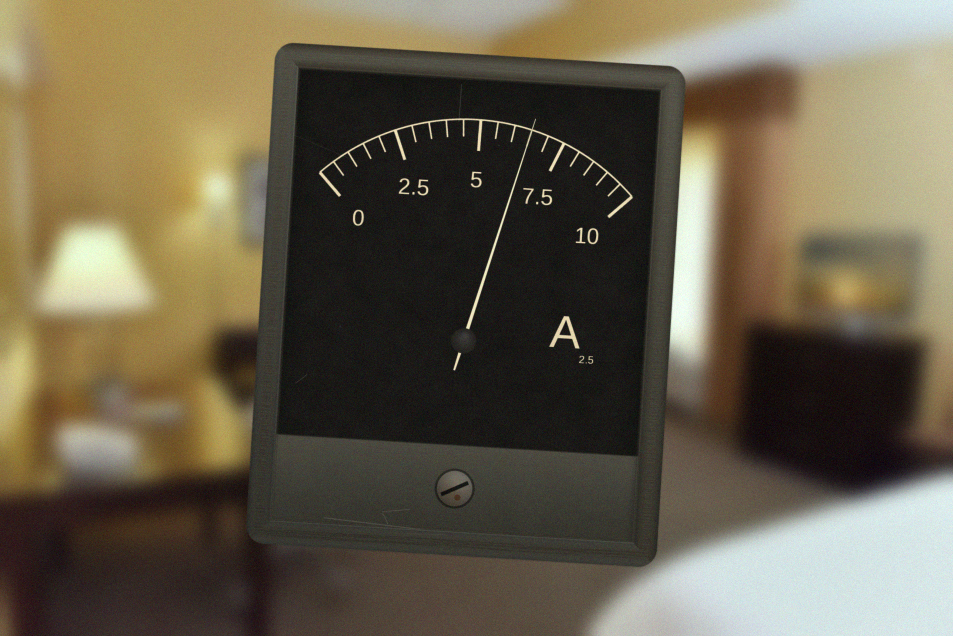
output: 6.5 A
